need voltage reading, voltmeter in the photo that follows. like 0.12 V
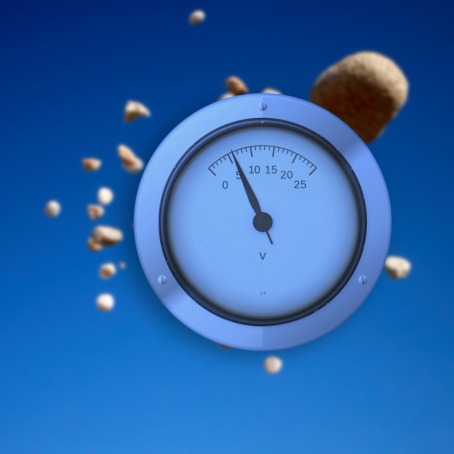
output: 6 V
